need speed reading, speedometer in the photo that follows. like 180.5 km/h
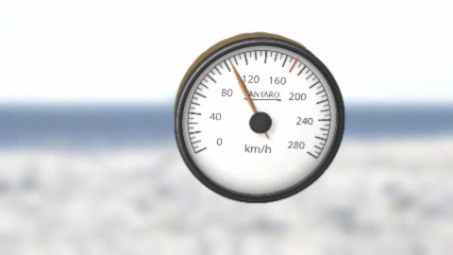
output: 105 km/h
